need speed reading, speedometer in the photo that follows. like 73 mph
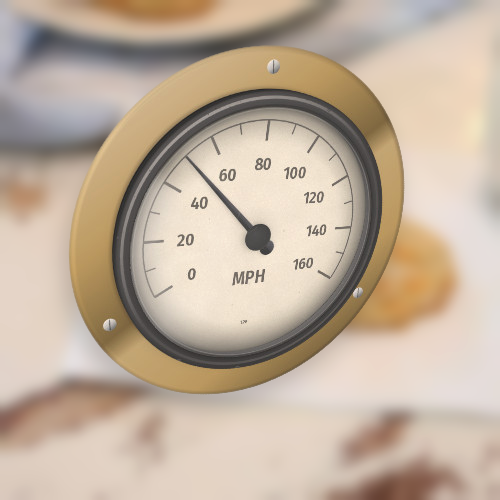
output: 50 mph
